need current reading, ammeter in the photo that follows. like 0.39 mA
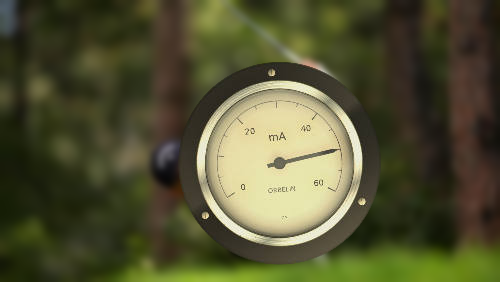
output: 50 mA
